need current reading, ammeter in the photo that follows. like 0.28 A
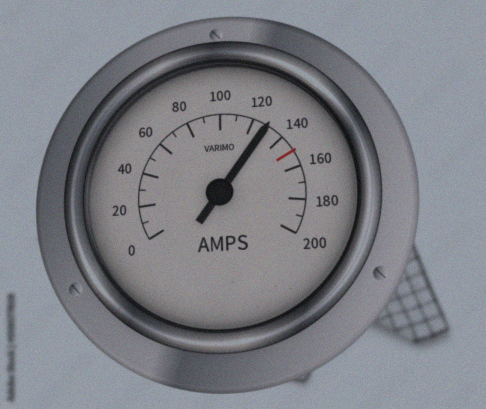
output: 130 A
